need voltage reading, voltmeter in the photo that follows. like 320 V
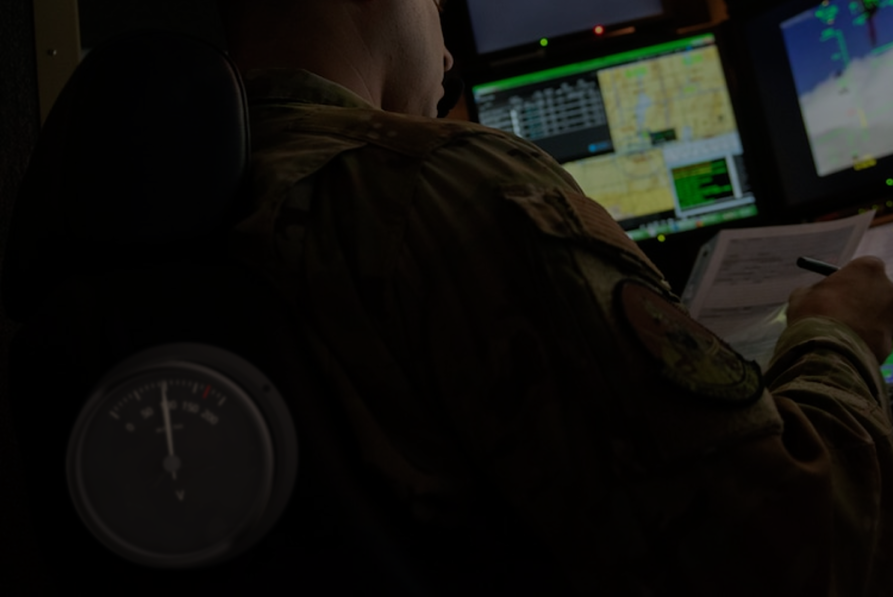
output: 100 V
